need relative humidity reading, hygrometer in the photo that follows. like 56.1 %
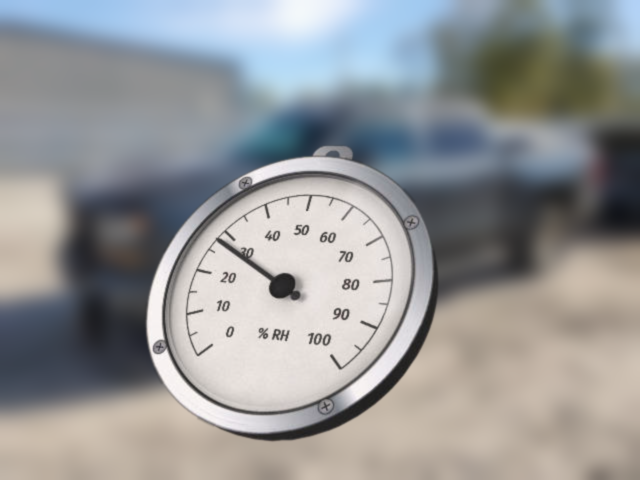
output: 27.5 %
